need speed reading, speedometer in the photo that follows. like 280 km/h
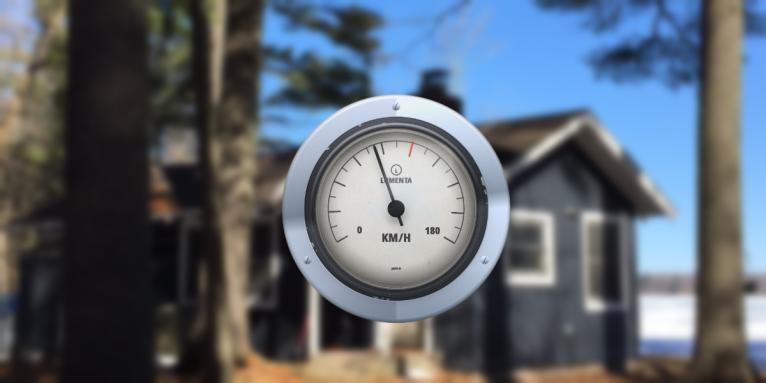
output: 75 km/h
